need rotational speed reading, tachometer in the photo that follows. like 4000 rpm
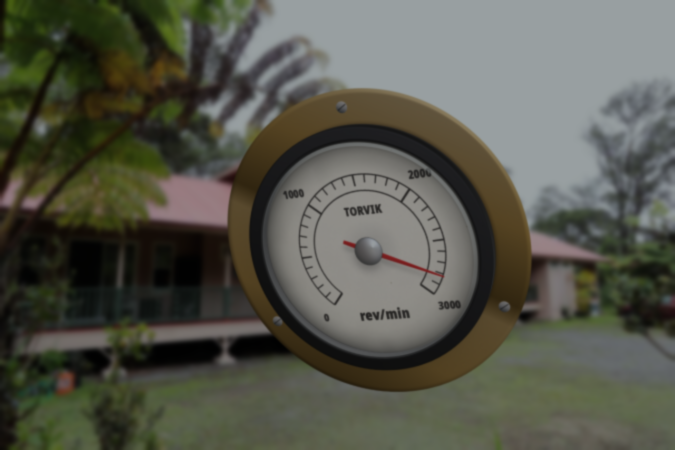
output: 2800 rpm
